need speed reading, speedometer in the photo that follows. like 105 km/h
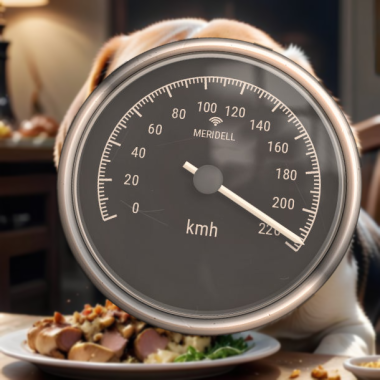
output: 216 km/h
